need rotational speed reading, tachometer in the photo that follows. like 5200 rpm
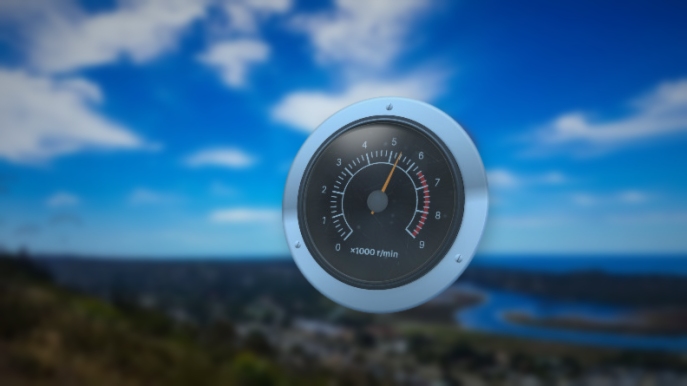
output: 5400 rpm
